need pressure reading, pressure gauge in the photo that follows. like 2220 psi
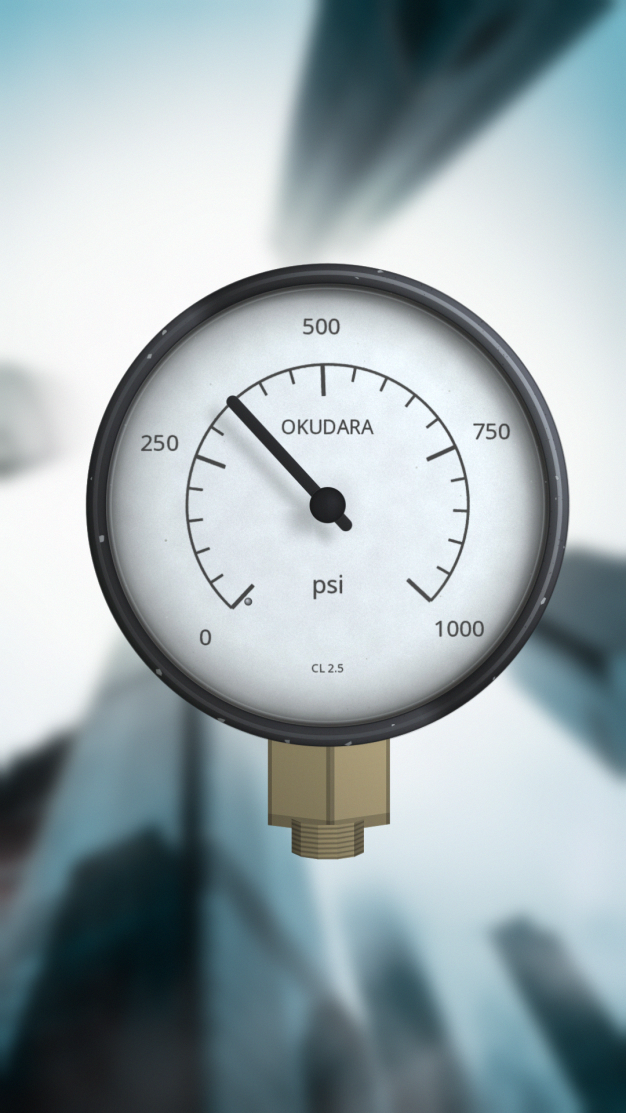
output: 350 psi
